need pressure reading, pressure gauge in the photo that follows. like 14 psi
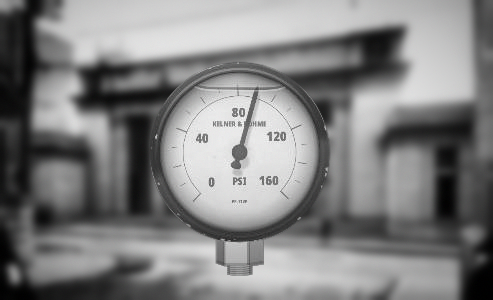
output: 90 psi
